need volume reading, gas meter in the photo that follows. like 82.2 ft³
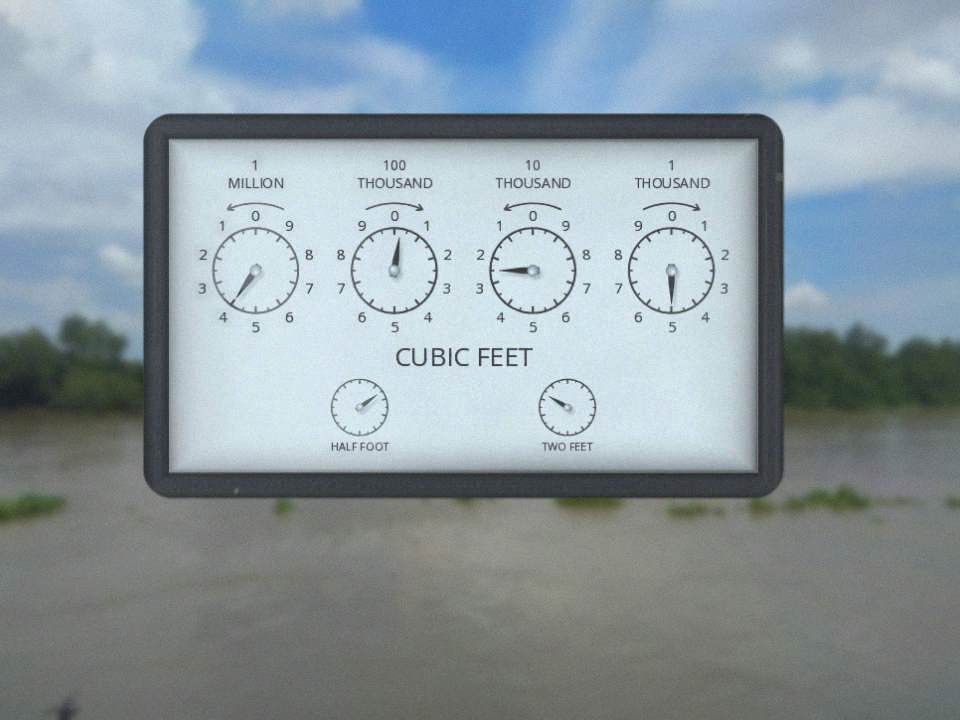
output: 402500 ft³
